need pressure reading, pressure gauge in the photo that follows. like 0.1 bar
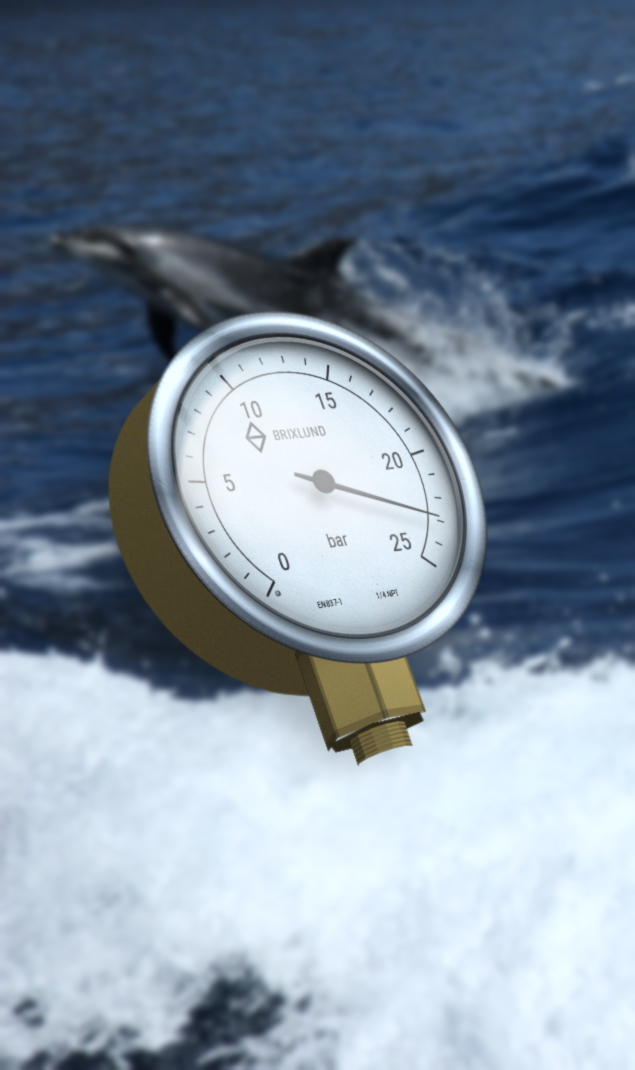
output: 23 bar
